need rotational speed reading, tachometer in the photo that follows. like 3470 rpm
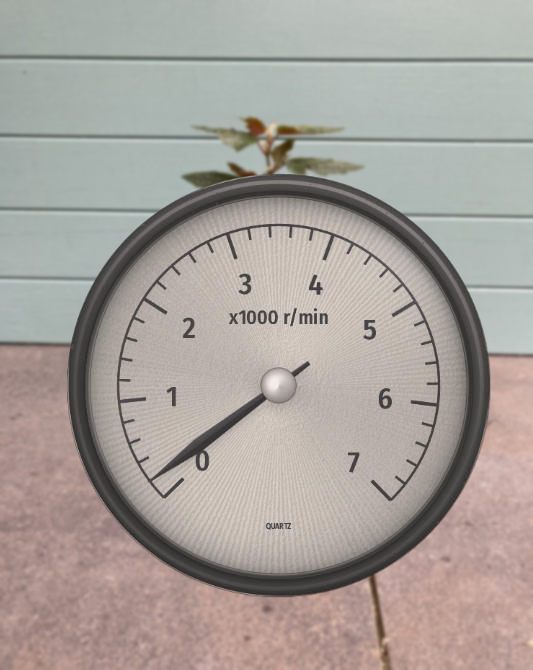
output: 200 rpm
